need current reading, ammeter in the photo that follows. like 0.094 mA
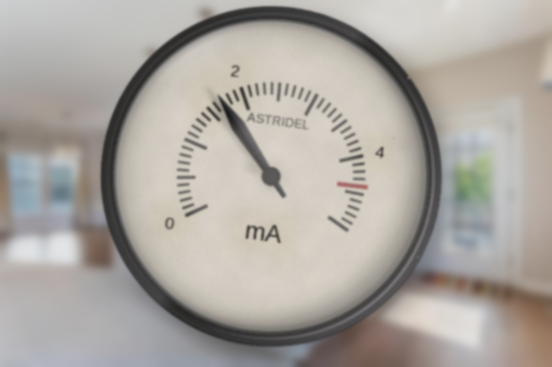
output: 1.7 mA
